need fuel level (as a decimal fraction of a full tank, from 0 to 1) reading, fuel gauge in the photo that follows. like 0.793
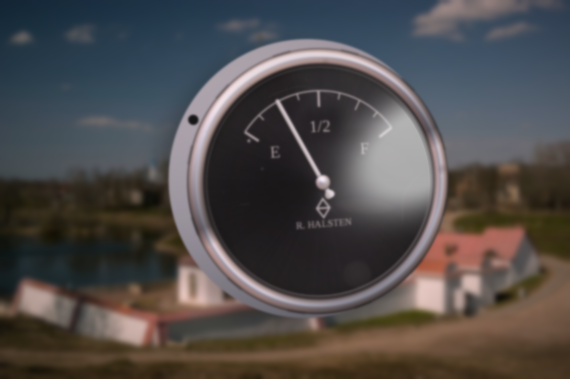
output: 0.25
